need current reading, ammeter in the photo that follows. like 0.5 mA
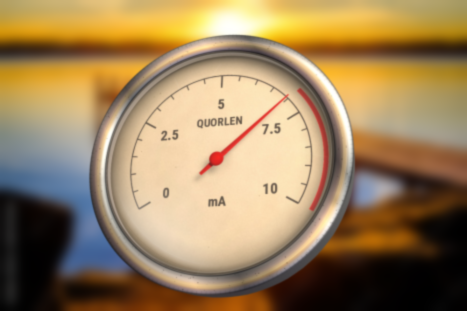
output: 7 mA
